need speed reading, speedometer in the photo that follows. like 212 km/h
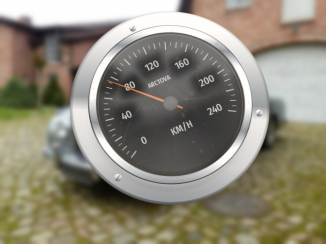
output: 75 km/h
